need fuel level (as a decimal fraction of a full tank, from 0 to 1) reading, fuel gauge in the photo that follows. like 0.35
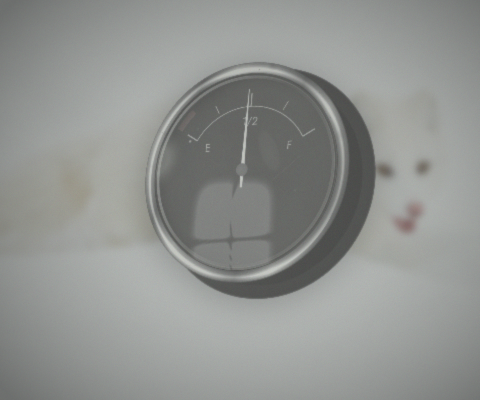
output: 0.5
